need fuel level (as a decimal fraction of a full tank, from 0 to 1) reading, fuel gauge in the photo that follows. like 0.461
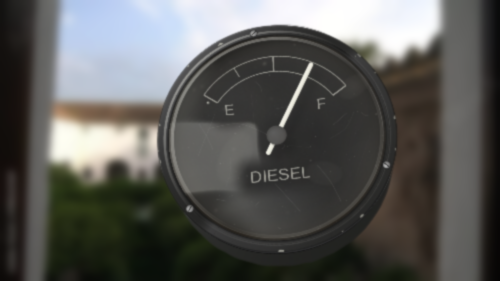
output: 0.75
